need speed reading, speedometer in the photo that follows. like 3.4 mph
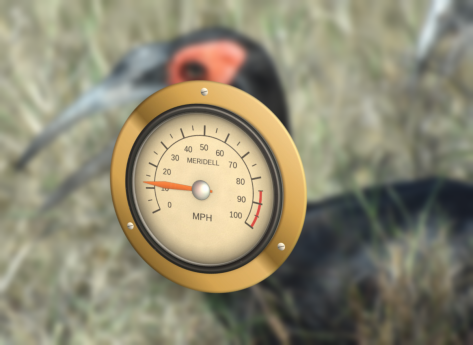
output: 12.5 mph
